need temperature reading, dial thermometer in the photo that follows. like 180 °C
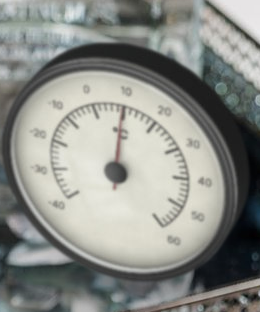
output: 10 °C
